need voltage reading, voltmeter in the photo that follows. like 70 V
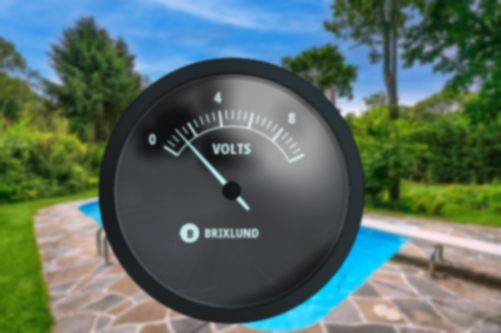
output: 1.2 V
